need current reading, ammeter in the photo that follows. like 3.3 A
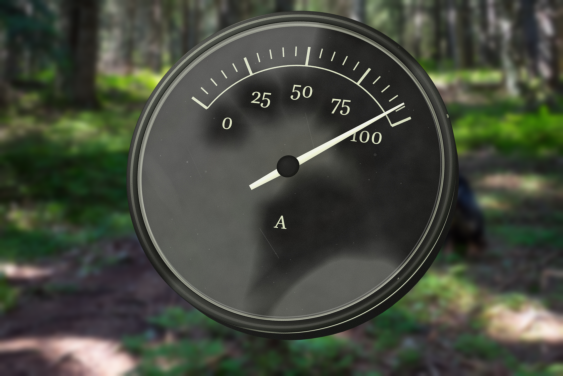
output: 95 A
